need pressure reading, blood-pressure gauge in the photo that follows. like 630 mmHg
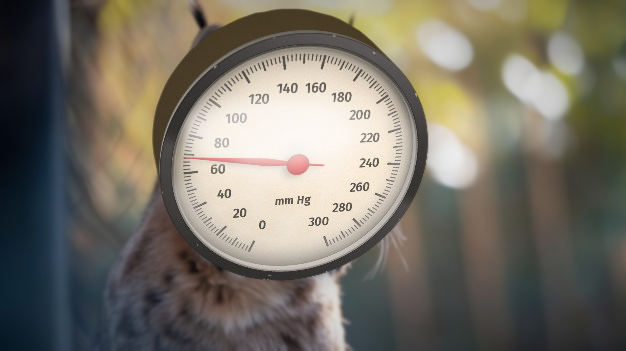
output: 70 mmHg
